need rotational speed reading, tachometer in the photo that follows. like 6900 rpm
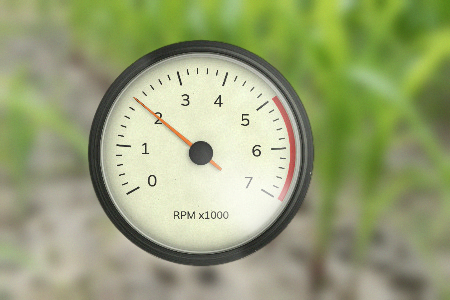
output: 2000 rpm
